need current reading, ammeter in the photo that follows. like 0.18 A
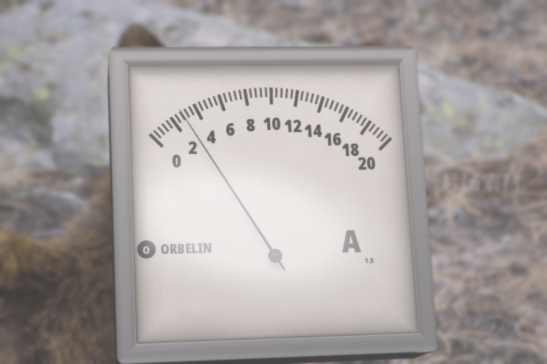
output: 2.8 A
